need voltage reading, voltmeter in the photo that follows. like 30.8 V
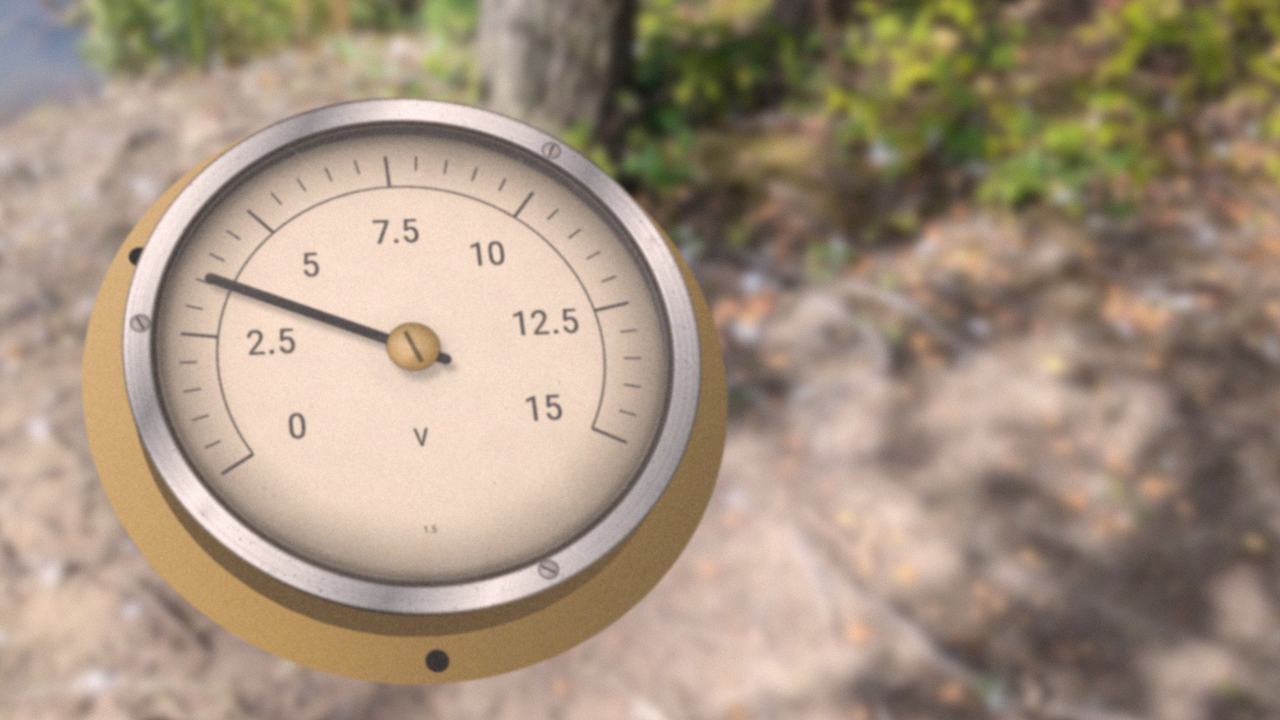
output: 3.5 V
